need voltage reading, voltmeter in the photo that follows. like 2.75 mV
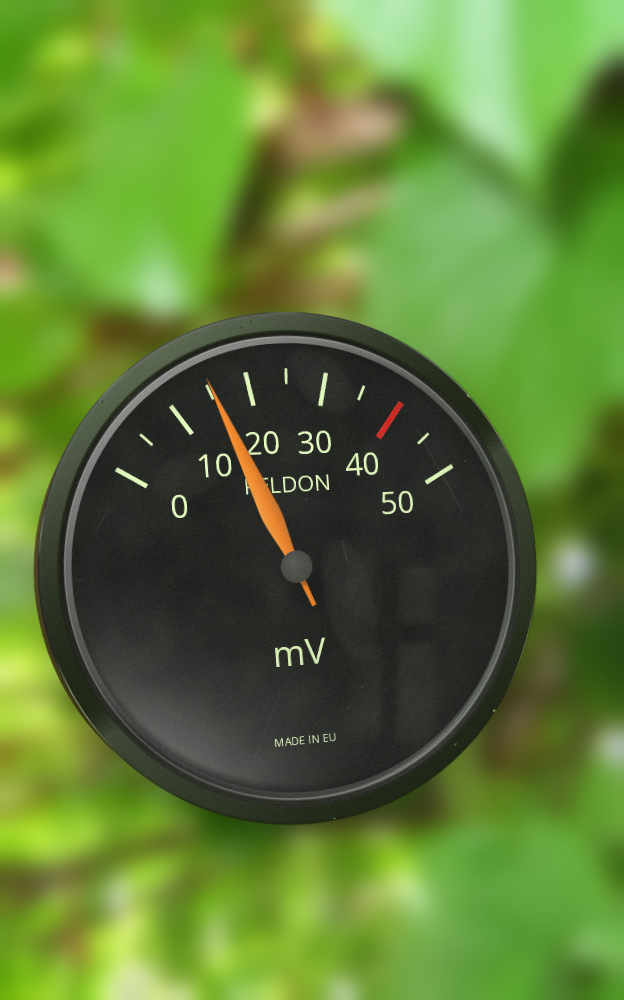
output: 15 mV
